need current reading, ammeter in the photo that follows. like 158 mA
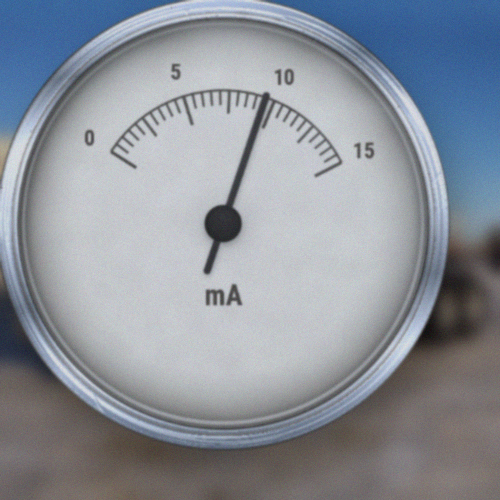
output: 9.5 mA
